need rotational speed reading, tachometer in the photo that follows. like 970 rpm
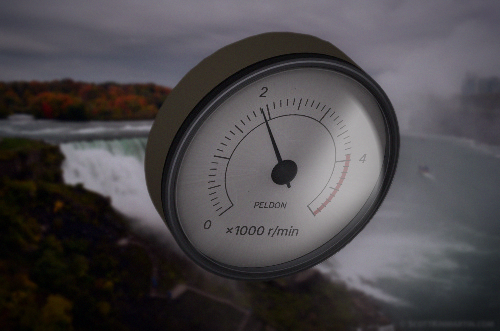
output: 1900 rpm
